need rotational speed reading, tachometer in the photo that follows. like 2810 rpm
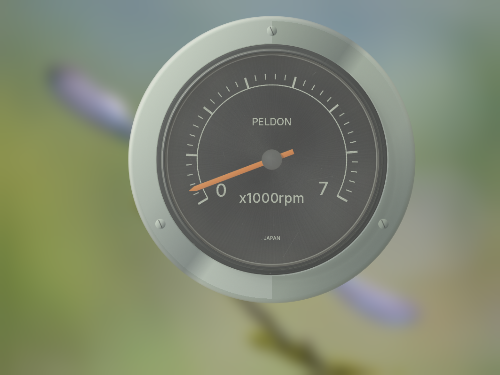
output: 300 rpm
